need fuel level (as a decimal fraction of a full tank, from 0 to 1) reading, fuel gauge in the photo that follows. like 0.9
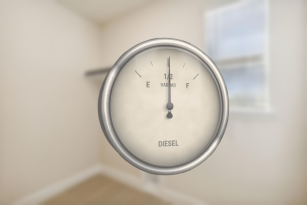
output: 0.5
